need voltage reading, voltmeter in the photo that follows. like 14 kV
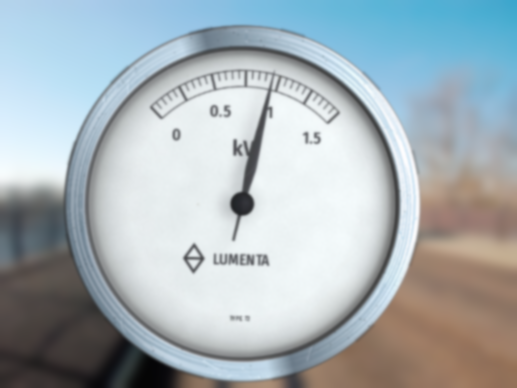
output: 0.95 kV
